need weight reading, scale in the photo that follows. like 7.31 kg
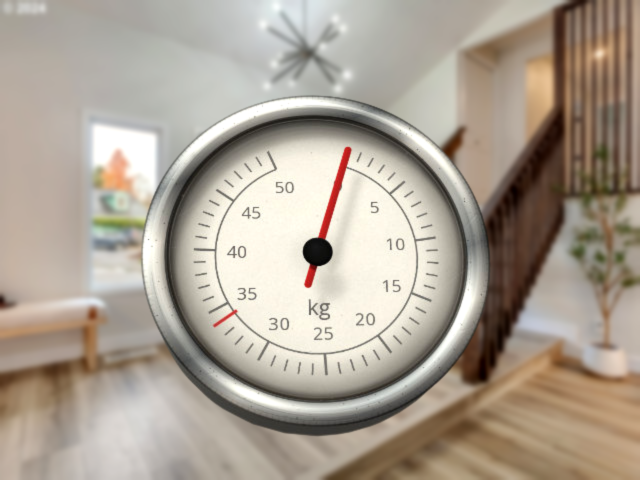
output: 0 kg
